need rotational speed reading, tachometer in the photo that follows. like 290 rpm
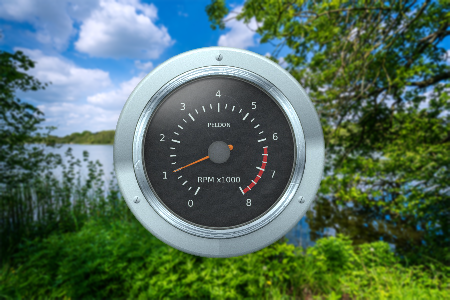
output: 1000 rpm
